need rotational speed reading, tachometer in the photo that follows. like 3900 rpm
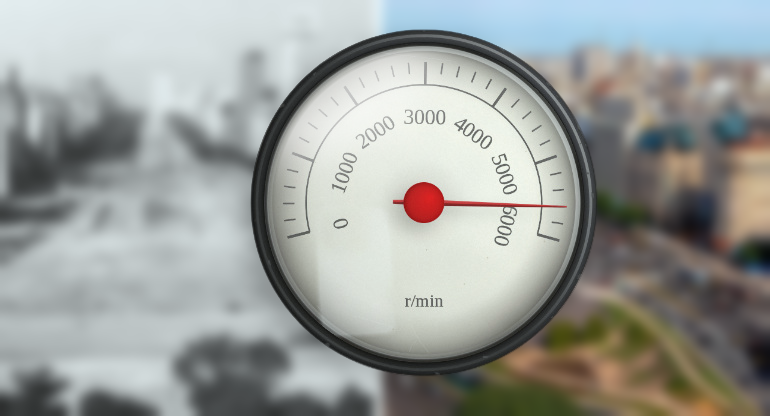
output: 5600 rpm
